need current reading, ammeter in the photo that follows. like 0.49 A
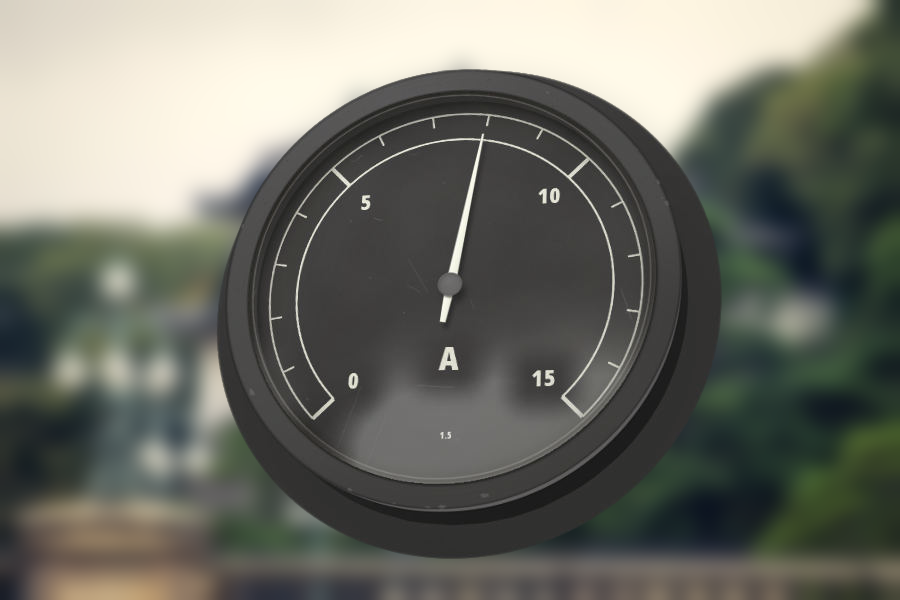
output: 8 A
